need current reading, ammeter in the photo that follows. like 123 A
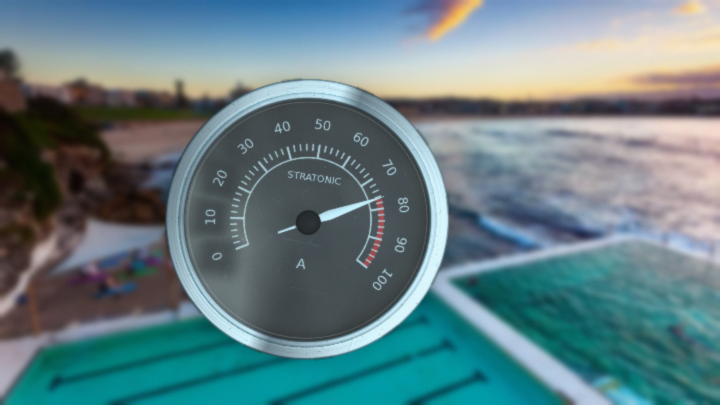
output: 76 A
